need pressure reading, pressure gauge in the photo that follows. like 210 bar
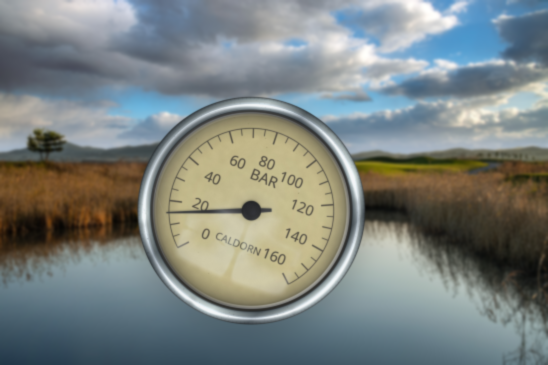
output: 15 bar
